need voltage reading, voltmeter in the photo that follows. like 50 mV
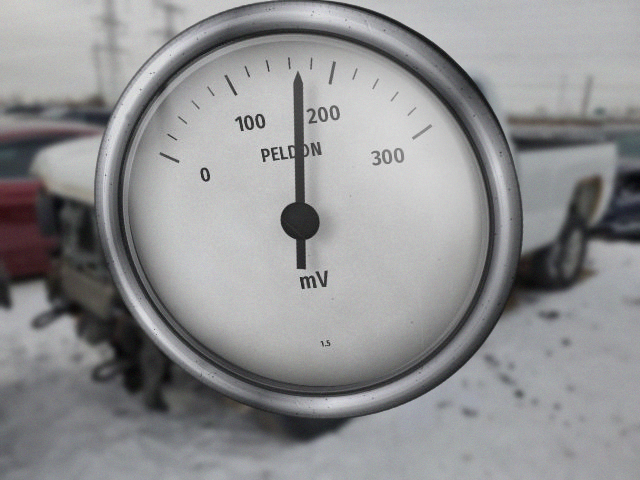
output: 170 mV
